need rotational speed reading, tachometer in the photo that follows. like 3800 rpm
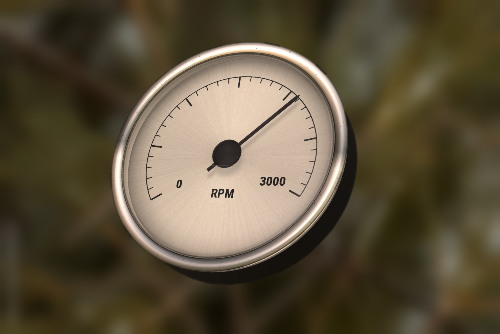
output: 2100 rpm
